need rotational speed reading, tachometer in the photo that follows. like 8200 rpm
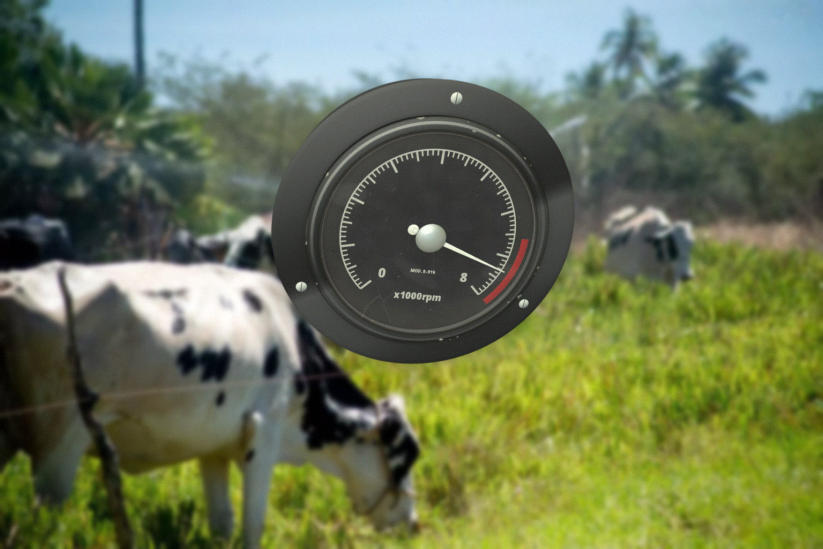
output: 7300 rpm
